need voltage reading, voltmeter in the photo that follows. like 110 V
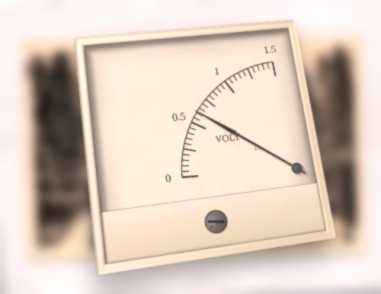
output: 0.6 V
